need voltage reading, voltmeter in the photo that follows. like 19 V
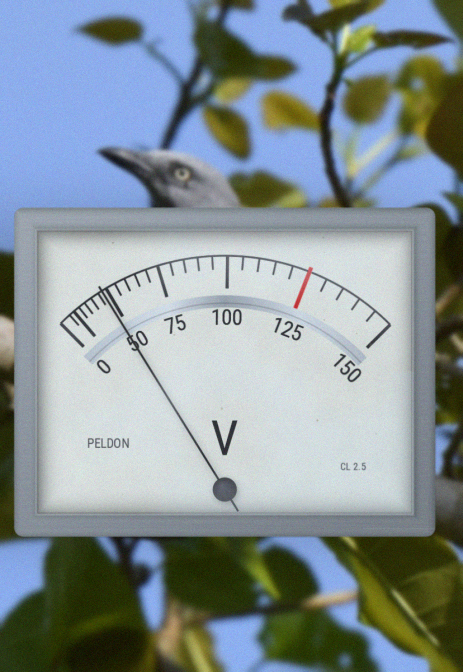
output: 47.5 V
